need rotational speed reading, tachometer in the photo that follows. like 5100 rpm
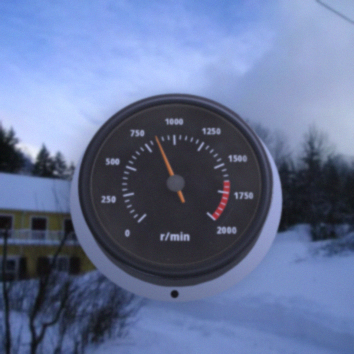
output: 850 rpm
